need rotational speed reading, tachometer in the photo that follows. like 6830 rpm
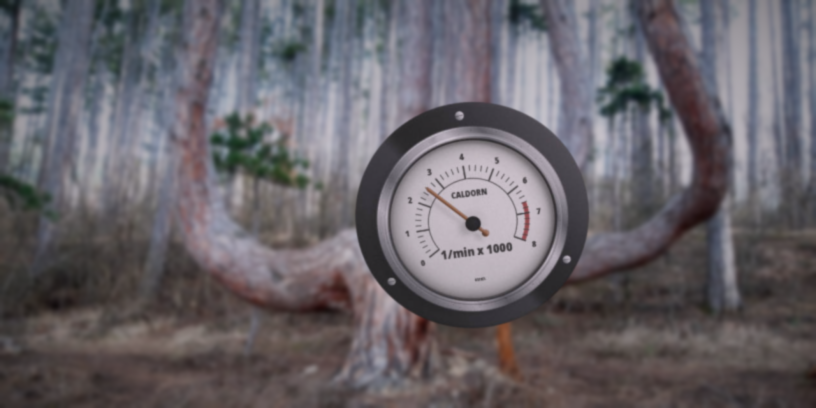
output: 2600 rpm
